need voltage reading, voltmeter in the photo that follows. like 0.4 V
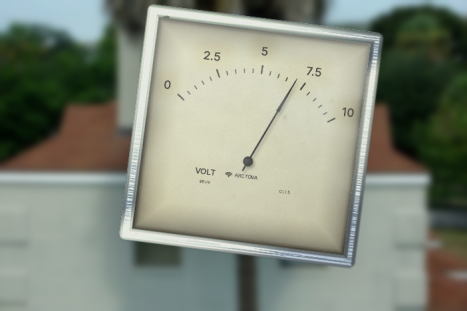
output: 7 V
